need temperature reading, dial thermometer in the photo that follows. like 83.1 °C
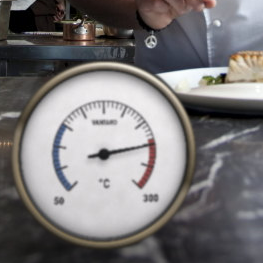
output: 250 °C
